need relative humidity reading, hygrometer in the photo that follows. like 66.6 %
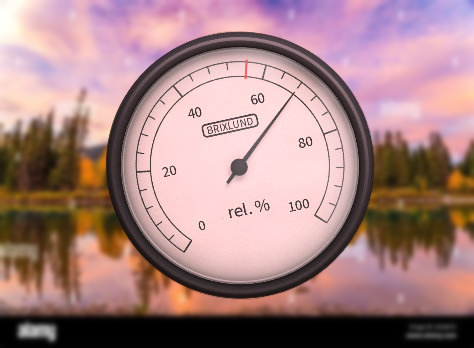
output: 68 %
